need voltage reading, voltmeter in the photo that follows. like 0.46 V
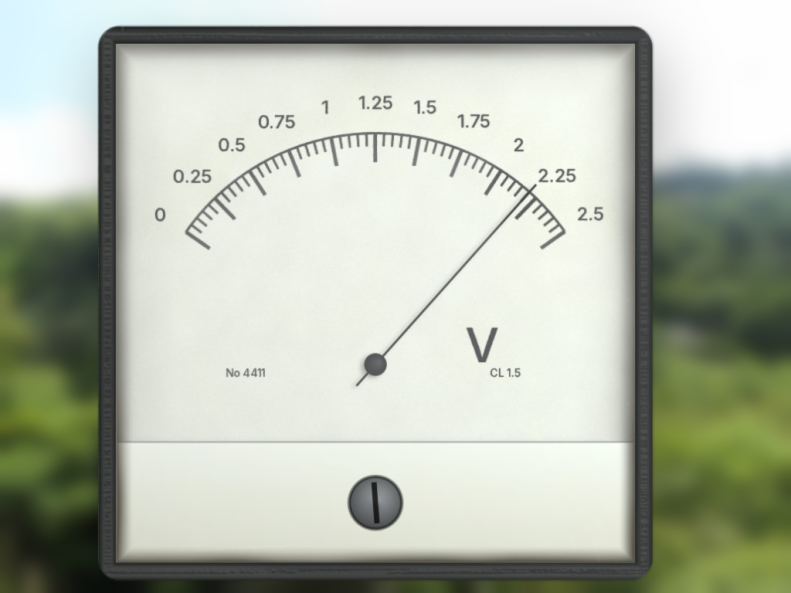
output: 2.2 V
